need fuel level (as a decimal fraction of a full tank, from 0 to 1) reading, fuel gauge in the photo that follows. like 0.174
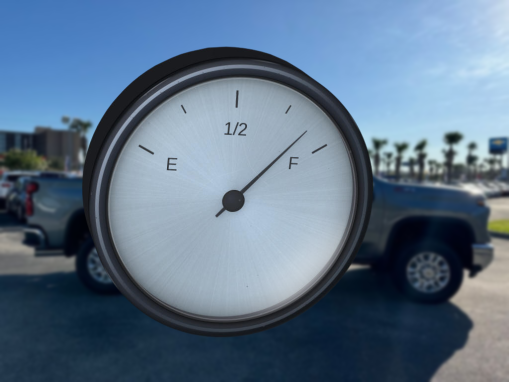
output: 0.875
